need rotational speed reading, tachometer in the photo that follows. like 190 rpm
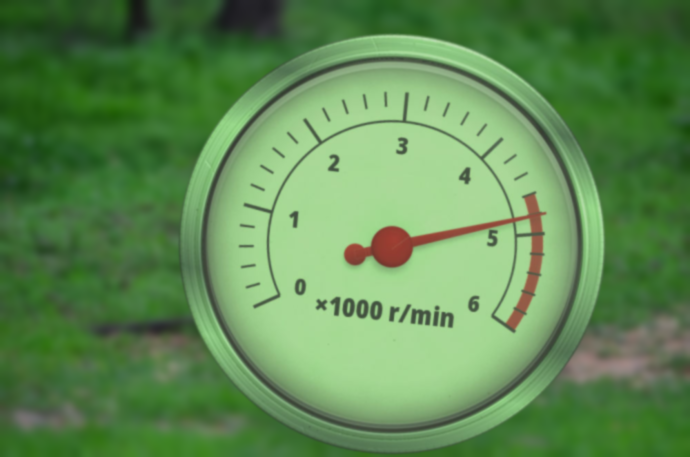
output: 4800 rpm
